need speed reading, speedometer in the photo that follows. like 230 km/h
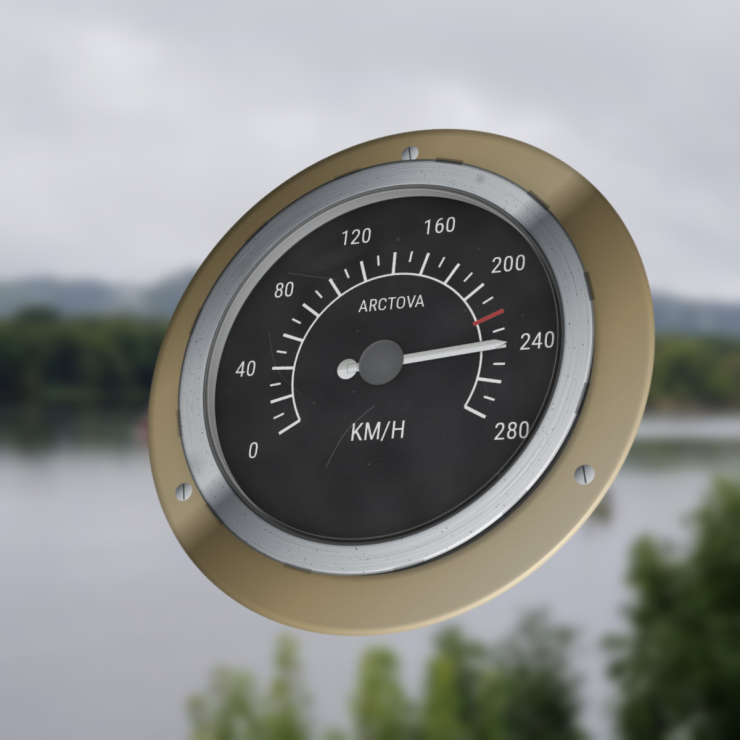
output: 240 km/h
